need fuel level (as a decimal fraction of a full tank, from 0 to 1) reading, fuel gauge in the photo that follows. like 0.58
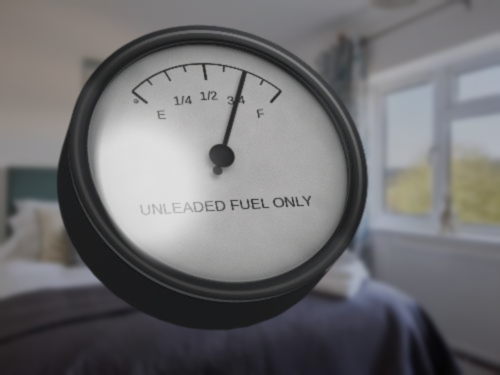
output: 0.75
